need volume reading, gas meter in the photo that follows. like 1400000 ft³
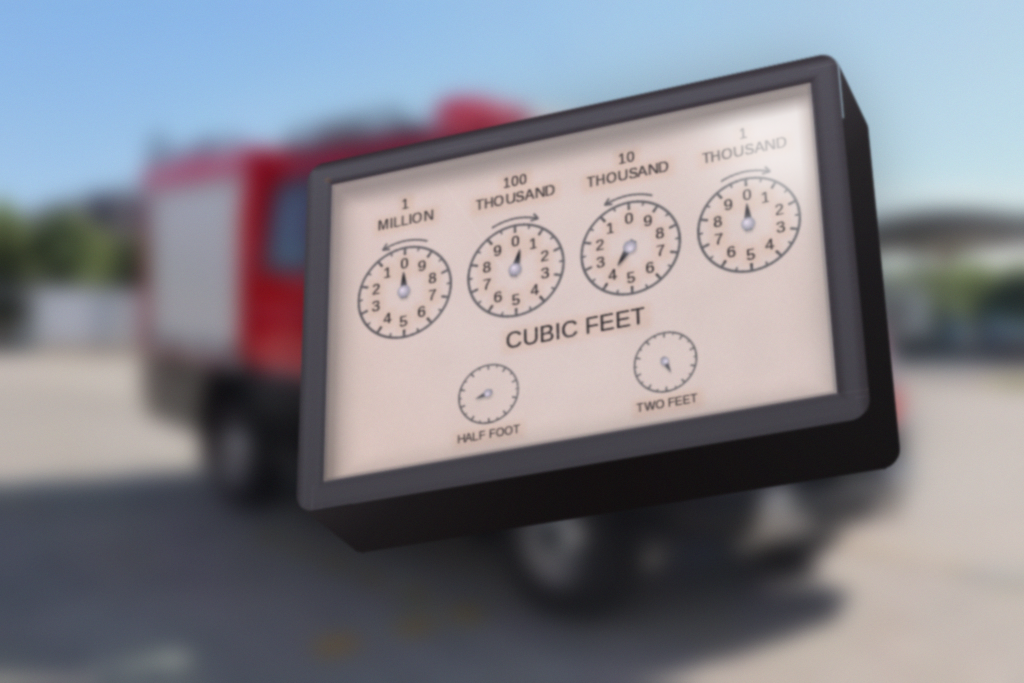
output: 4000 ft³
